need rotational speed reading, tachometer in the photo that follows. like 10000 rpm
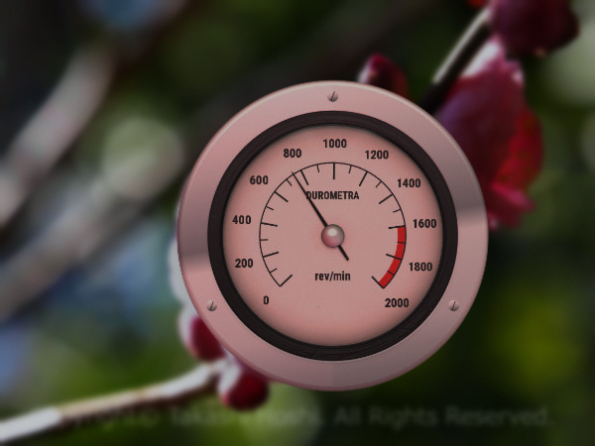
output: 750 rpm
